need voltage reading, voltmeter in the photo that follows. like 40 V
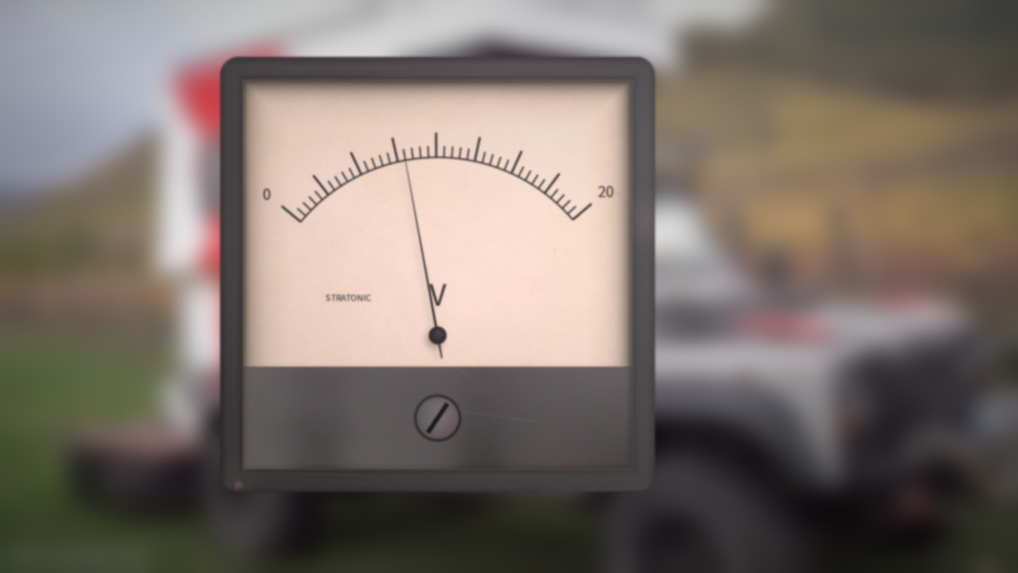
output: 8 V
